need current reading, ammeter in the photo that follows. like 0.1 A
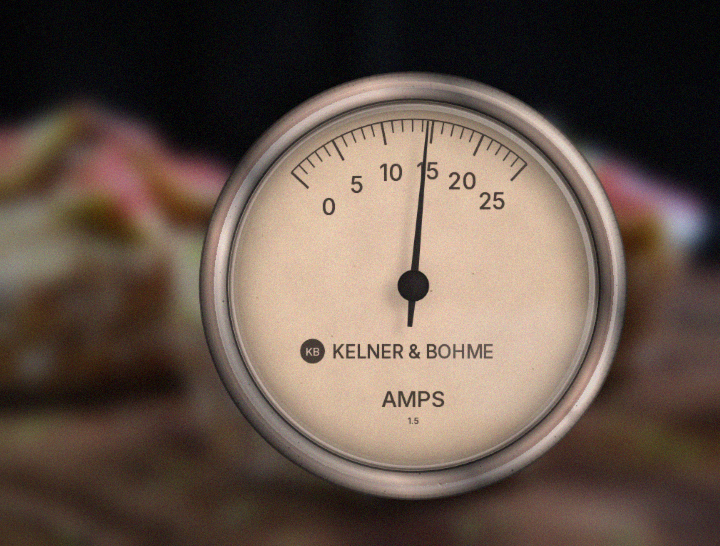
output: 14.5 A
